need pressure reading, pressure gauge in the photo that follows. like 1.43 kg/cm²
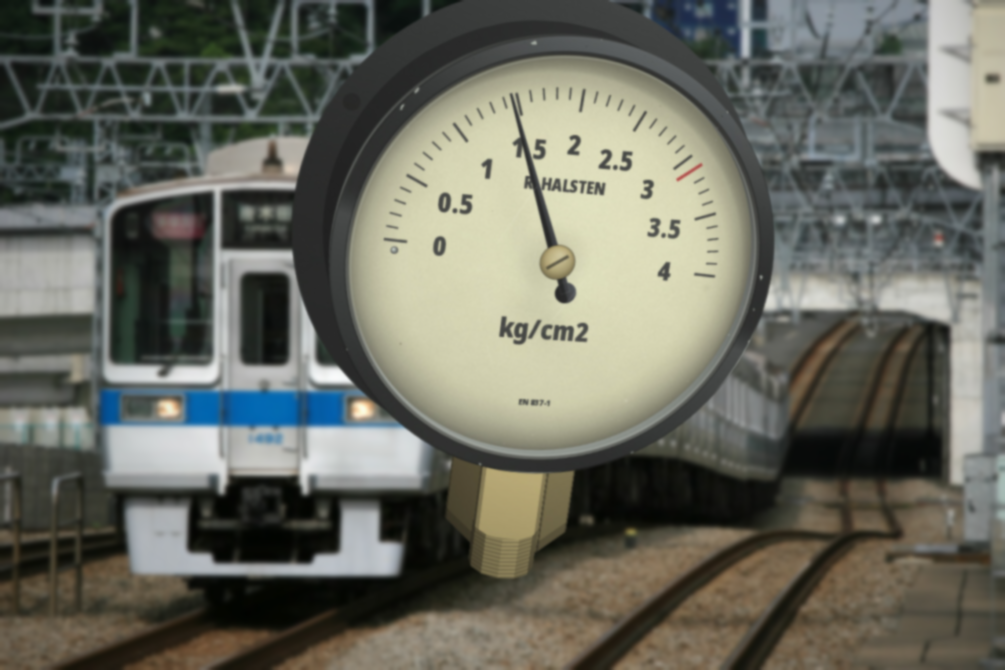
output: 1.45 kg/cm²
